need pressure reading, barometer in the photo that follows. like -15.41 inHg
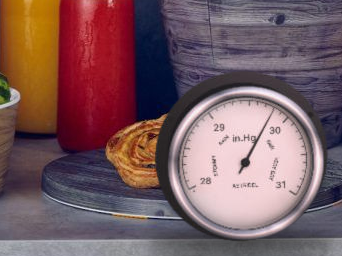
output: 29.8 inHg
